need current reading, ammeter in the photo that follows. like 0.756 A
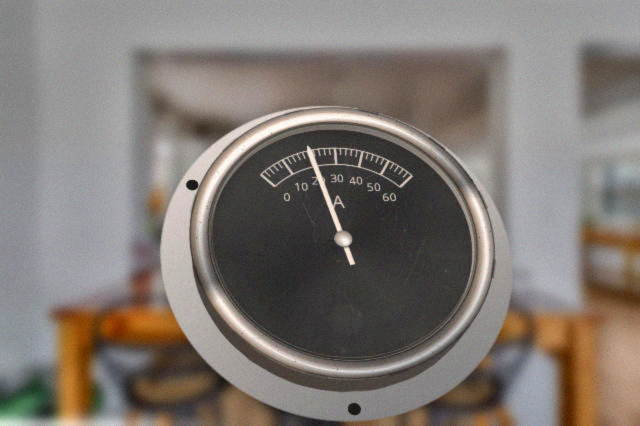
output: 20 A
